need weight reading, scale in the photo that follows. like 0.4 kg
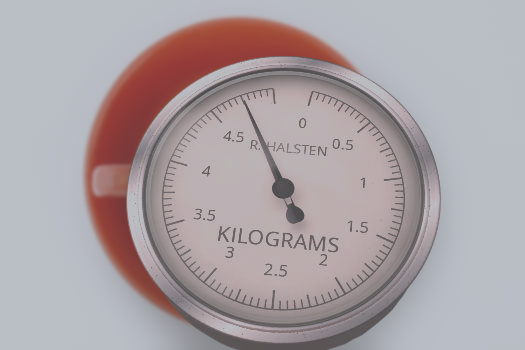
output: 4.75 kg
